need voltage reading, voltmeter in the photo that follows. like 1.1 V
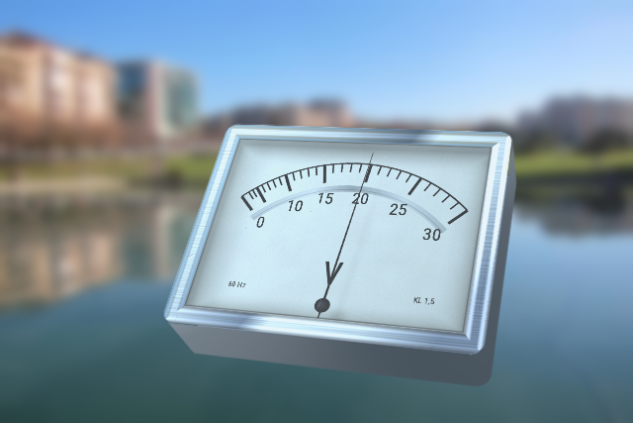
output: 20 V
